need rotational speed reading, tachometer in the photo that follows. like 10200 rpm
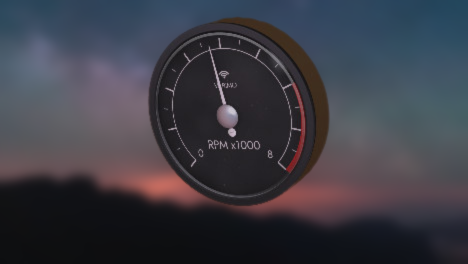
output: 3750 rpm
